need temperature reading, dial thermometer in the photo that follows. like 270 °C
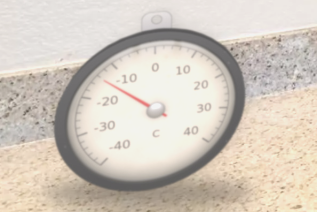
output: -14 °C
